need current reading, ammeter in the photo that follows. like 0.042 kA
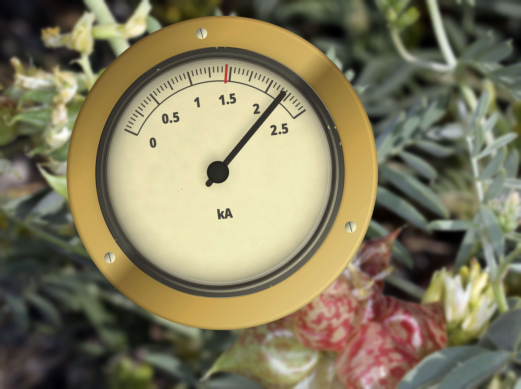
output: 2.2 kA
